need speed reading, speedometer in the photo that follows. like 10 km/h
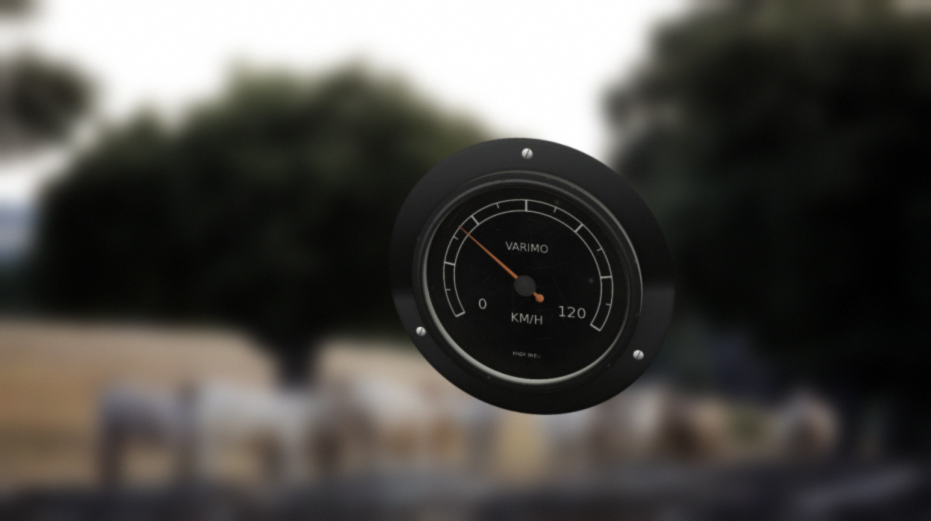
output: 35 km/h
